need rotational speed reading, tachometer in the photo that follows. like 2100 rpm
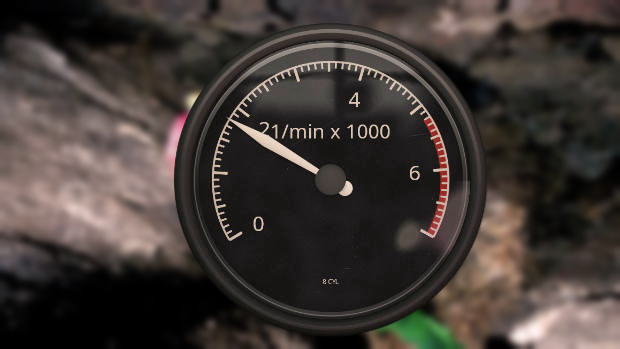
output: 1800 rpm
